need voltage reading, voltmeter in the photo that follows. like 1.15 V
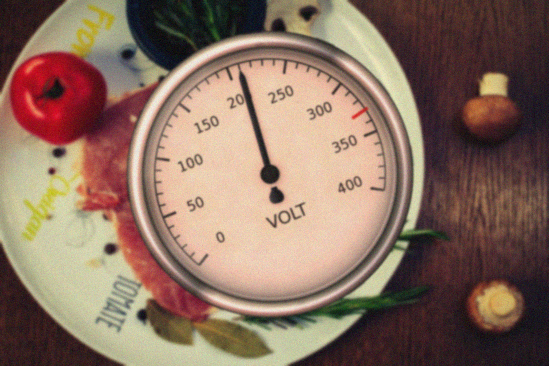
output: 210 V
